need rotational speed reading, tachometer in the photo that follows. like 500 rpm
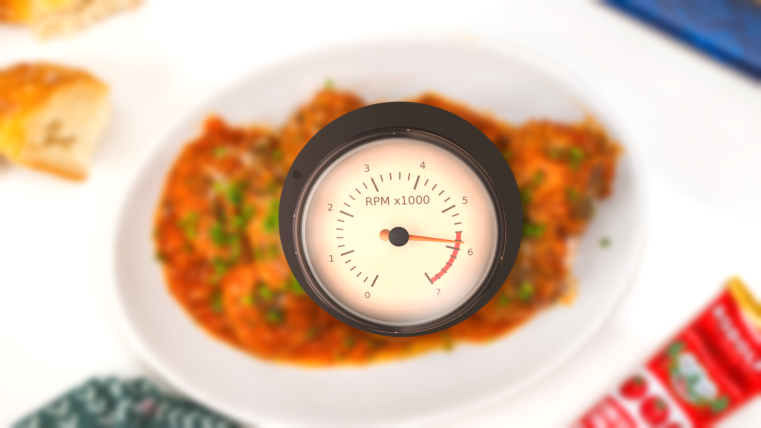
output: 5800 rpm
